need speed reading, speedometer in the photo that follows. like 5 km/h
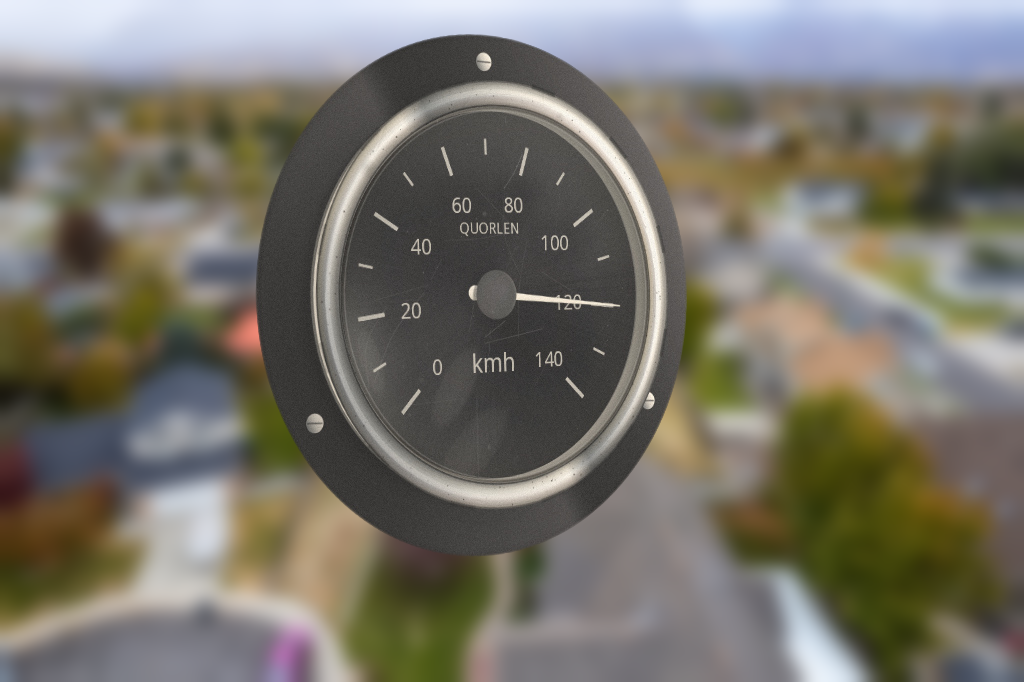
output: 120 km/h
